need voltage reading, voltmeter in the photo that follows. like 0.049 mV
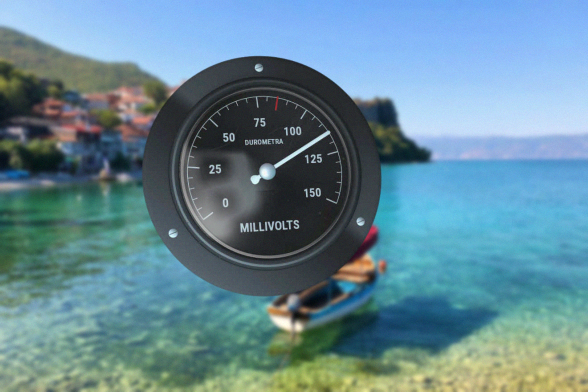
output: 115 mV
